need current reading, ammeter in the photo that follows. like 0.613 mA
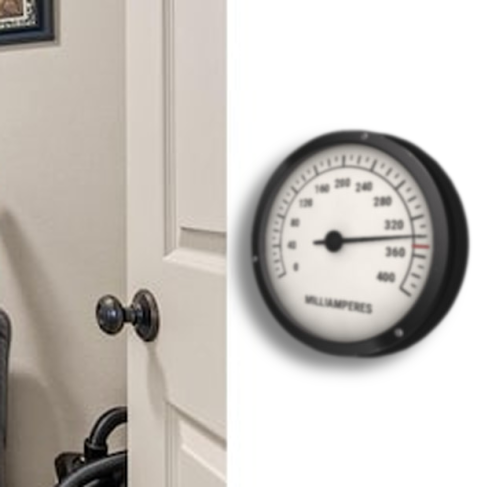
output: 340 mA
